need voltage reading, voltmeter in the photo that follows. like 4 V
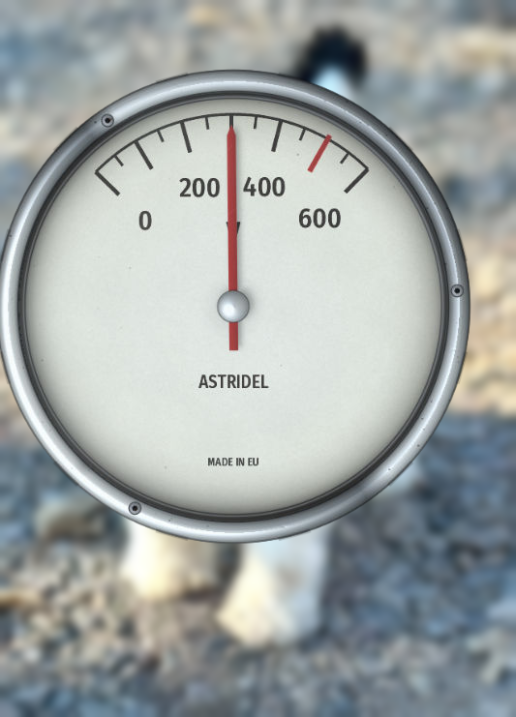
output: 300 V
